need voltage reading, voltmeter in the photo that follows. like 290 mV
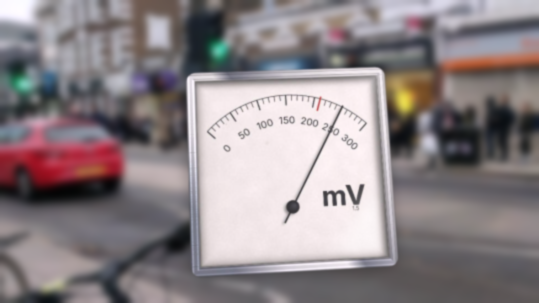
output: 250 mV
